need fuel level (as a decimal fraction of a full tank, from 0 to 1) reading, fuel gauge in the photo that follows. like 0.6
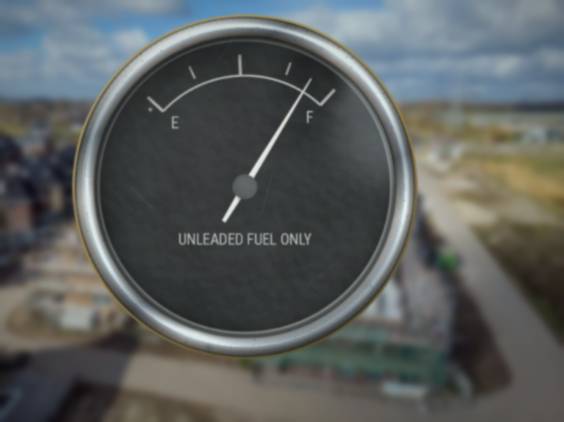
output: 0.875
